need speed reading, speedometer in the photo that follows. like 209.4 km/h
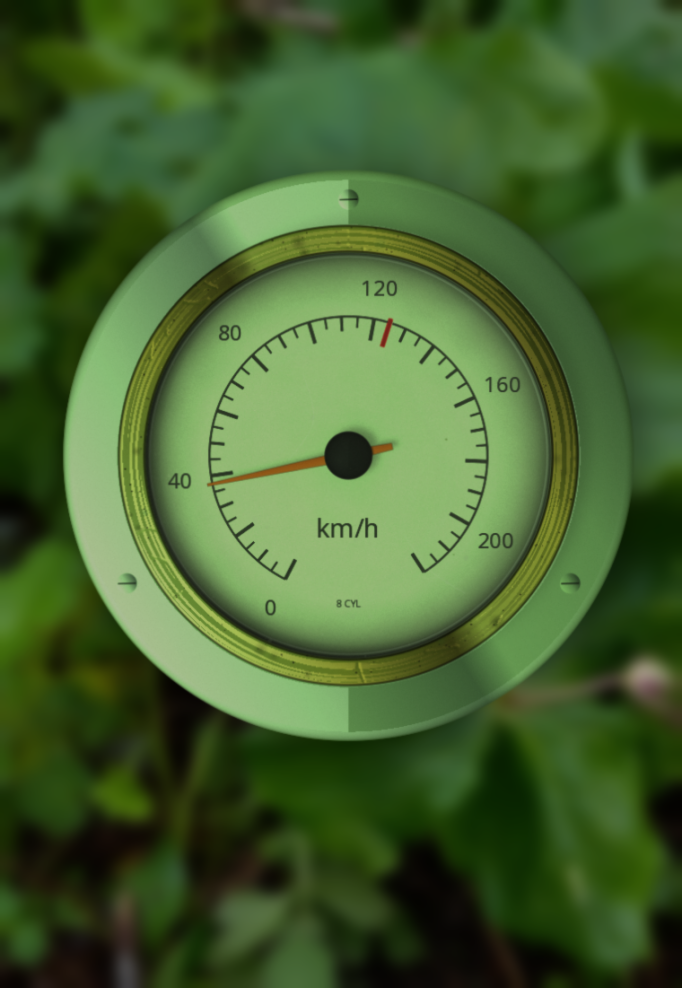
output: 37.5 km/h
